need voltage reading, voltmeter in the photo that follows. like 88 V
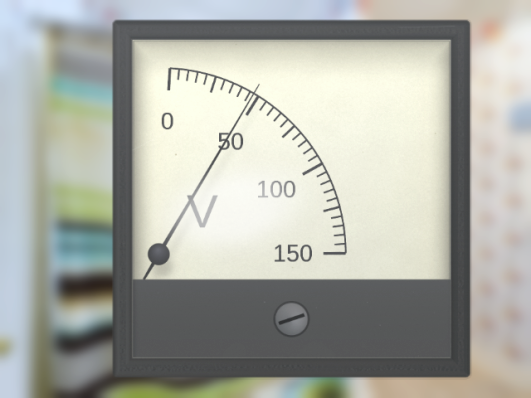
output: 47.5 V
